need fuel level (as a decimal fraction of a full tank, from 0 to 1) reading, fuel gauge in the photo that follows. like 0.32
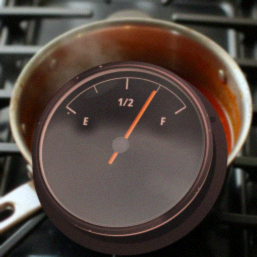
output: 0.75
